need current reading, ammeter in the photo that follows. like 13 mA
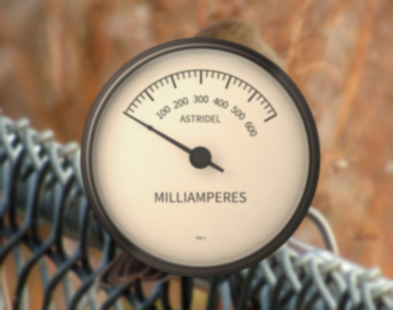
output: 0 mA
